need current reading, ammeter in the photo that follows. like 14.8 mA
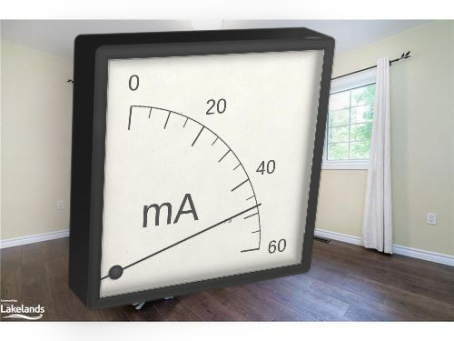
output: 47.5 mA
